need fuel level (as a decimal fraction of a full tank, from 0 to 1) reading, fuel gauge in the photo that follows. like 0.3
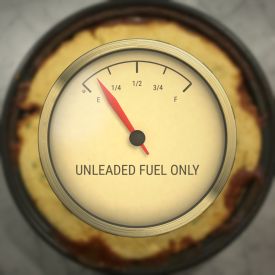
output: 0.125
